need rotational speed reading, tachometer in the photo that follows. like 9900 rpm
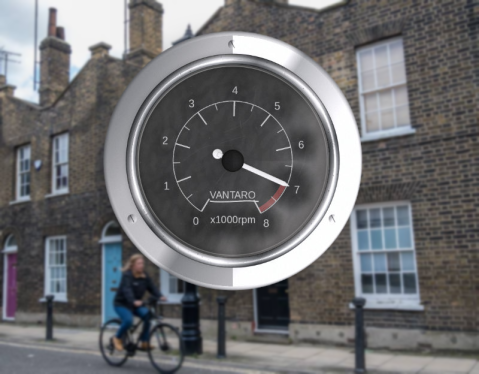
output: 7000 rpm
